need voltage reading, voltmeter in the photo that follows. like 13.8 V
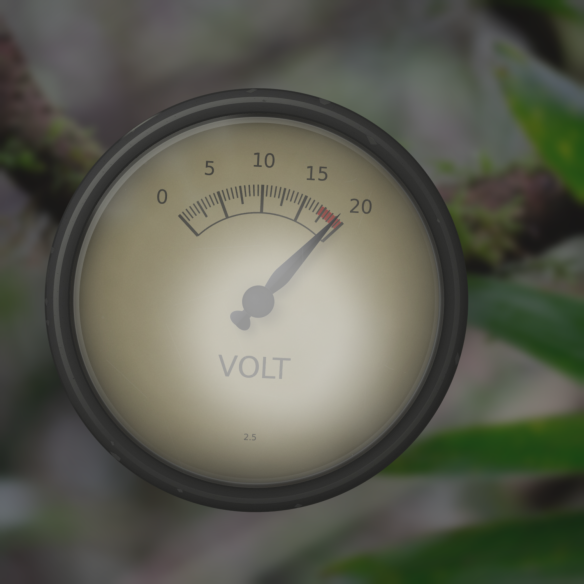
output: 19 V
